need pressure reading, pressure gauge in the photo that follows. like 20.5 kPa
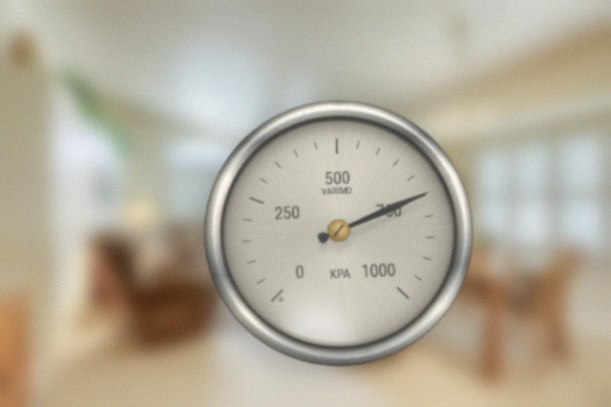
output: 750 kPa
